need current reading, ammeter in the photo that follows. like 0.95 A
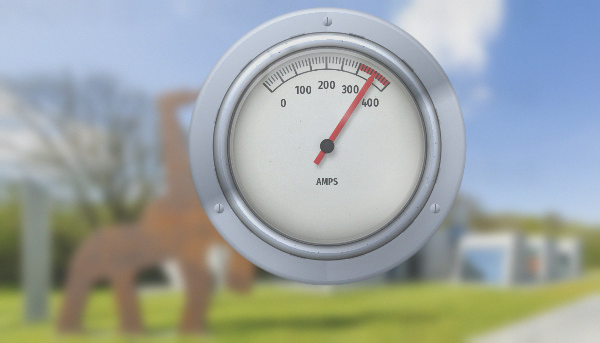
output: 350 A
